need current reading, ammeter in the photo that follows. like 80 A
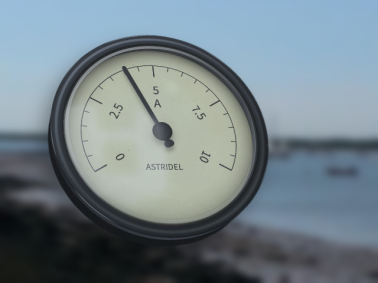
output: 4 A
